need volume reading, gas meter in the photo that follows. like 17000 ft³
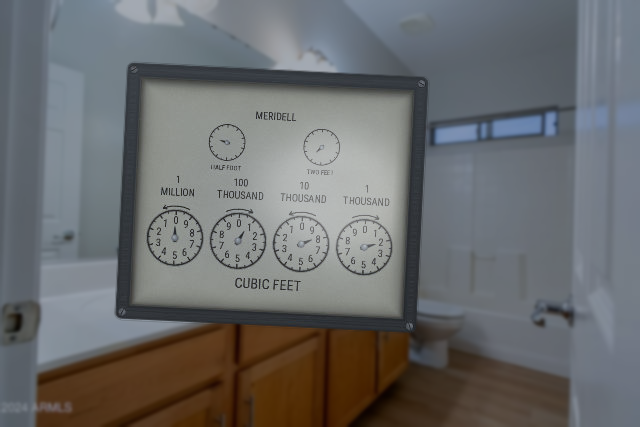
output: 8200 ft³
